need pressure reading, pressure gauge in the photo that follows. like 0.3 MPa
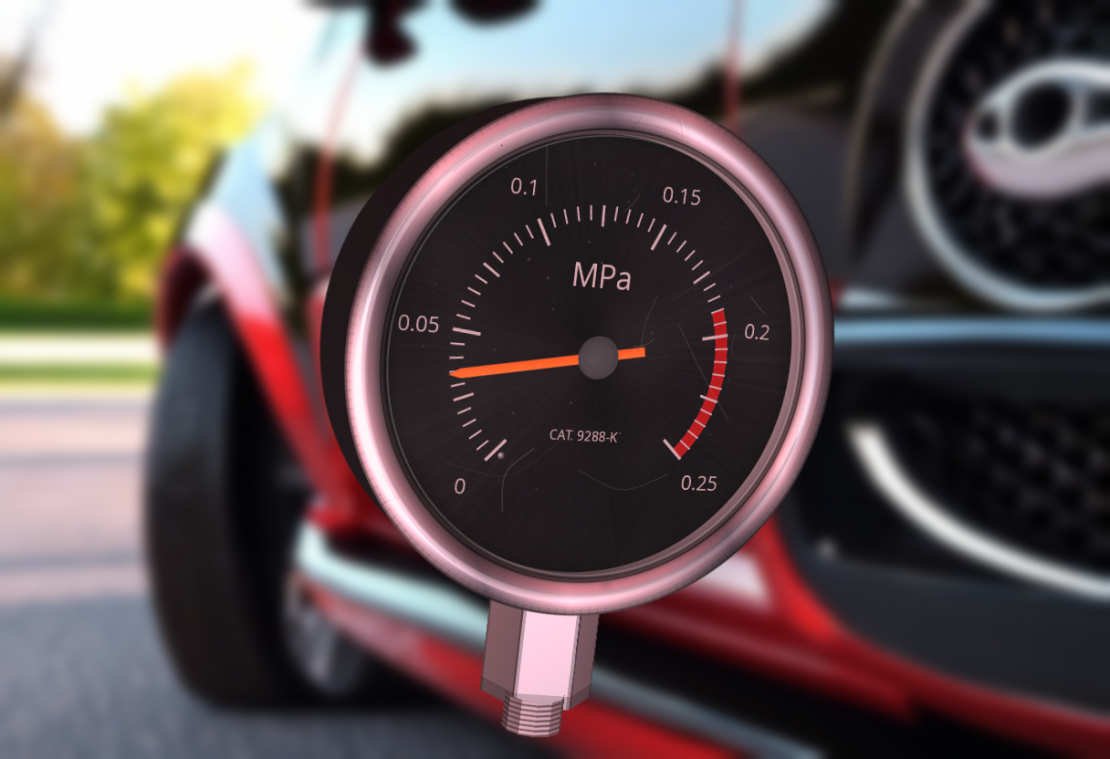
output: 0.035 MPa
